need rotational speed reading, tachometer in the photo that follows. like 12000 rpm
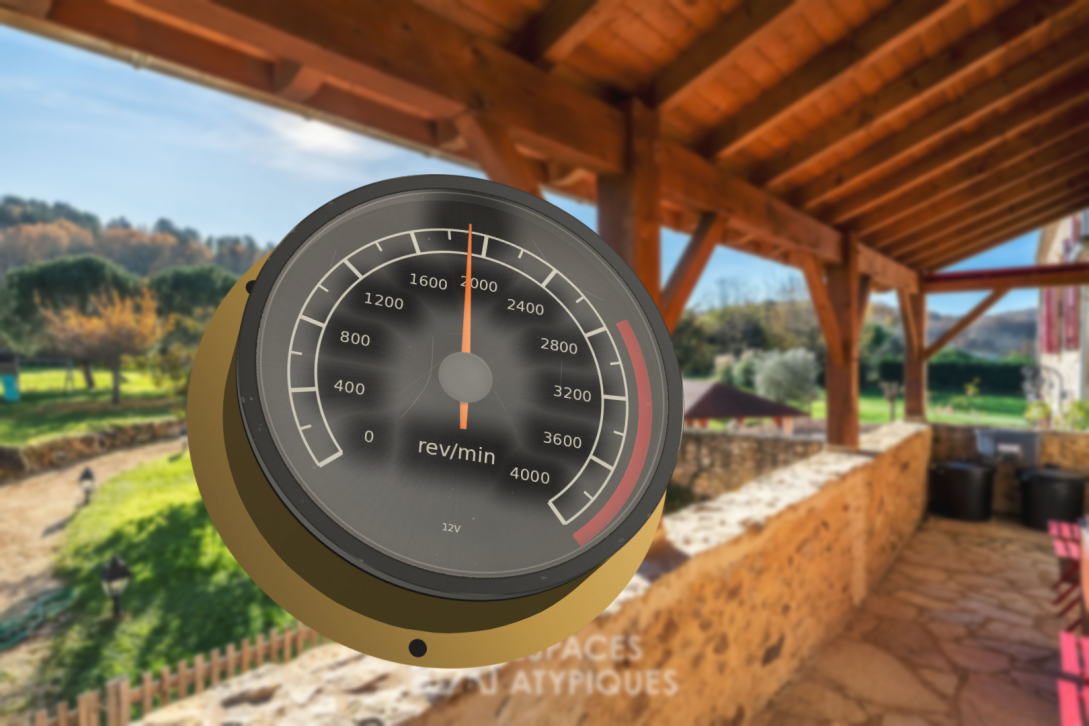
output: 1900 rpm
